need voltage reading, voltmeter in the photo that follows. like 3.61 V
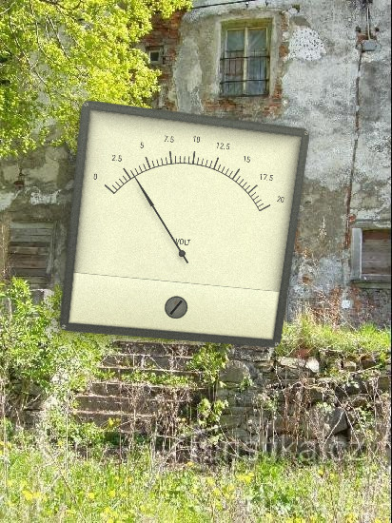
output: 3 V
